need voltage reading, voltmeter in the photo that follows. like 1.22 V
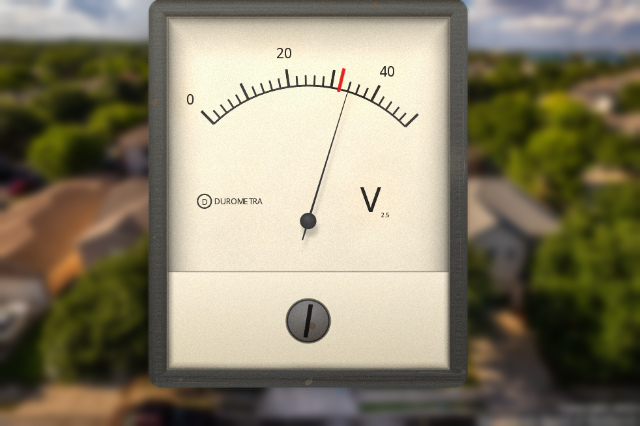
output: 34 V
